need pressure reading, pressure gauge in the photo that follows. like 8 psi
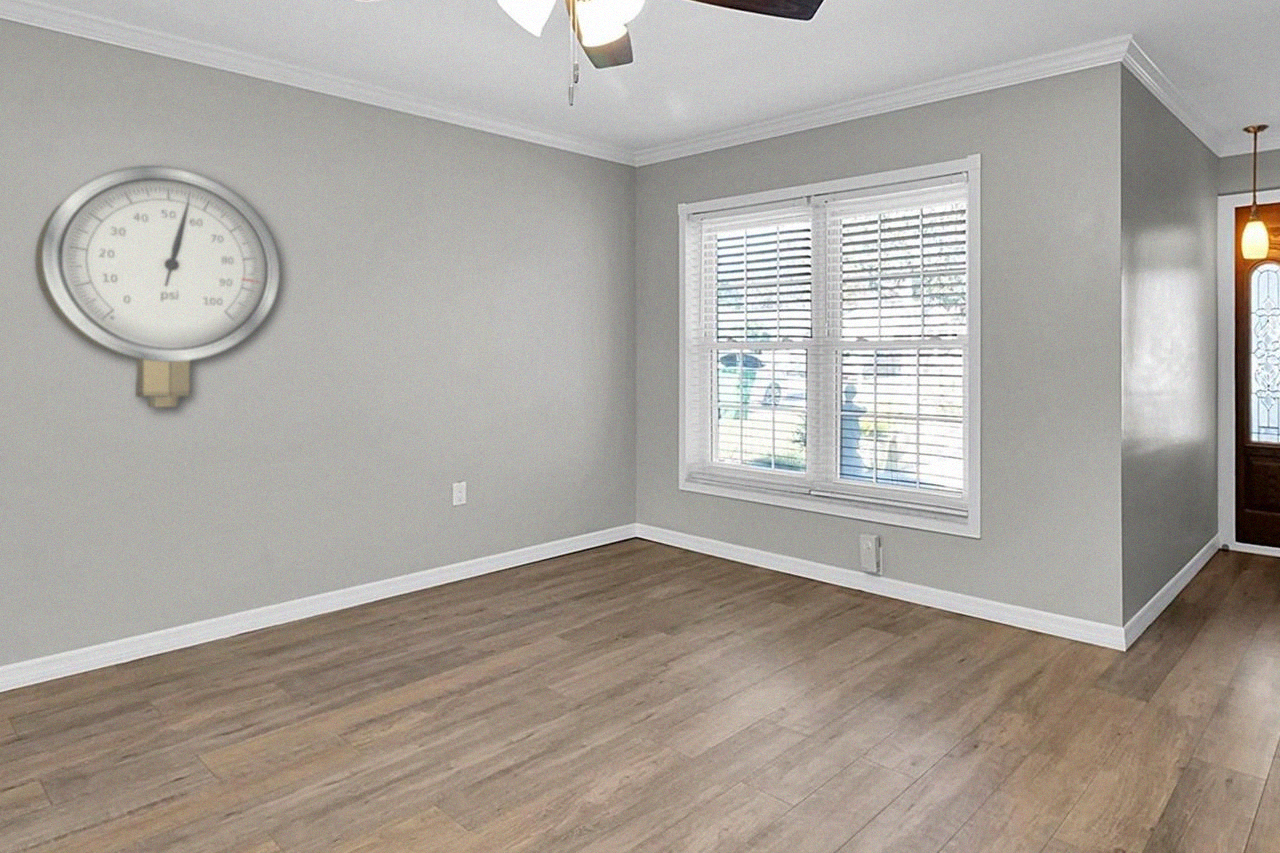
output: 55 psi
